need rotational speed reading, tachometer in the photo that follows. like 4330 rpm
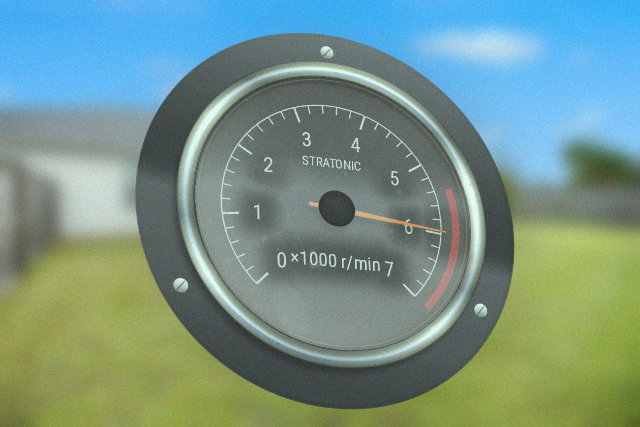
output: 6000 rpm
